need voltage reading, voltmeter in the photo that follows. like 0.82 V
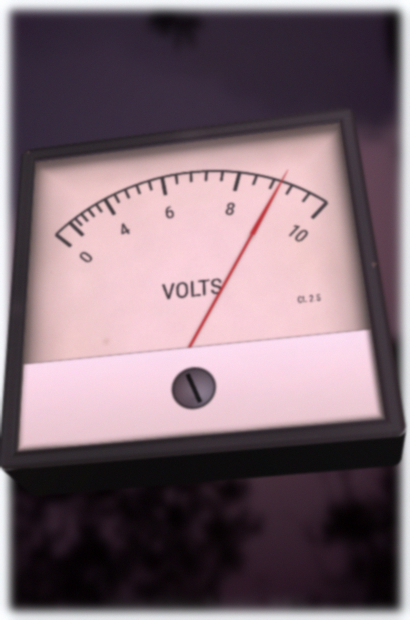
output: 9 V
